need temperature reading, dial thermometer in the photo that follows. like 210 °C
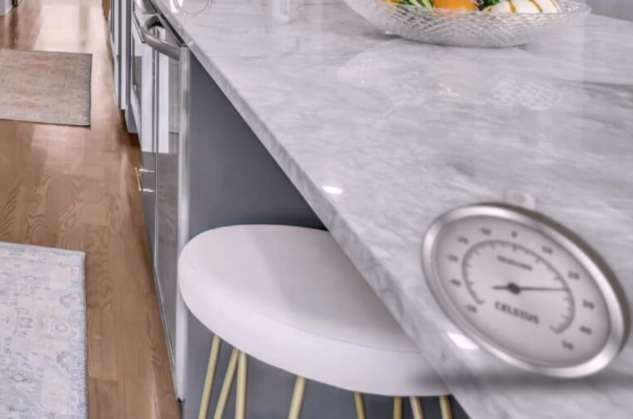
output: 25 °C
